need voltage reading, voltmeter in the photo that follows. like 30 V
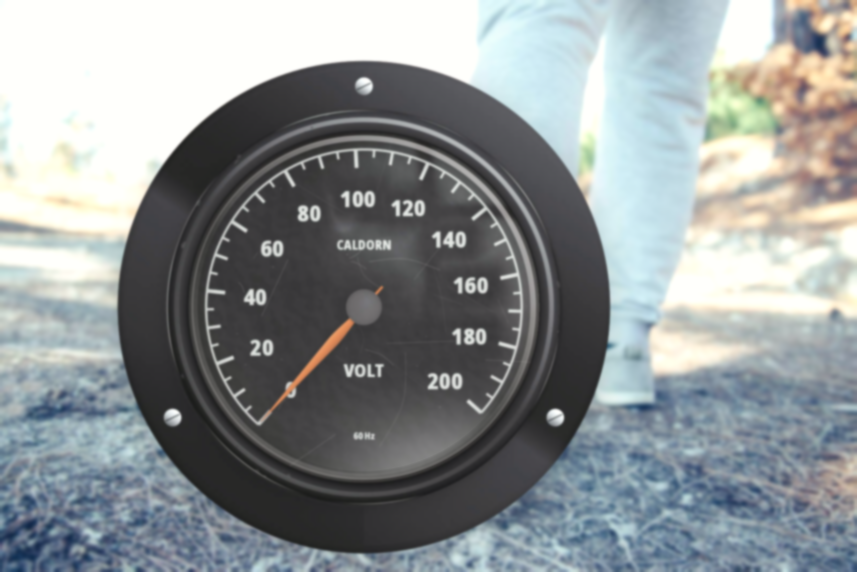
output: 0 V
